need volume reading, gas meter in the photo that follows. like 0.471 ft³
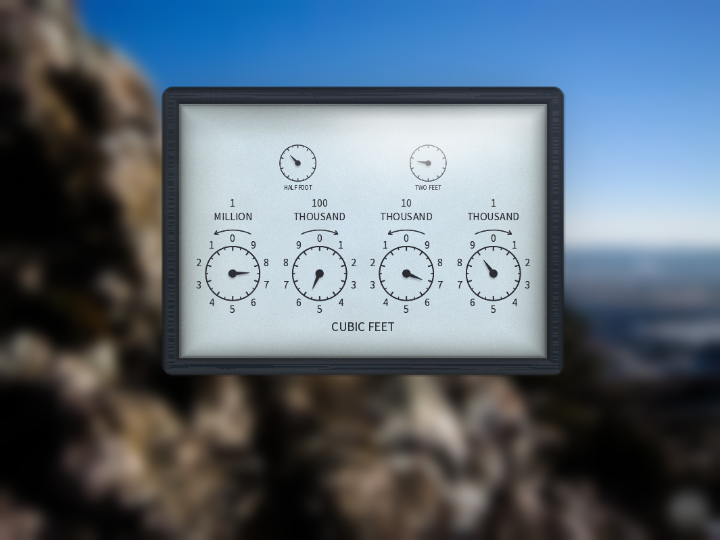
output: 756900 ft³
